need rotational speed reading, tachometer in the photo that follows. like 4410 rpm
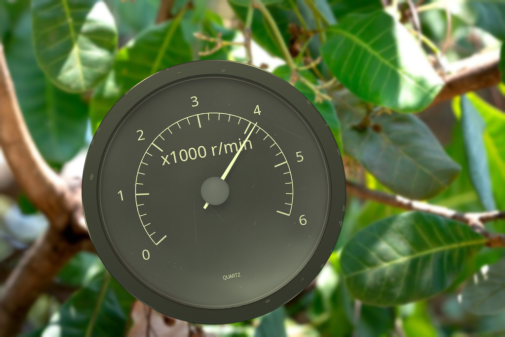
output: 4100 rpm
